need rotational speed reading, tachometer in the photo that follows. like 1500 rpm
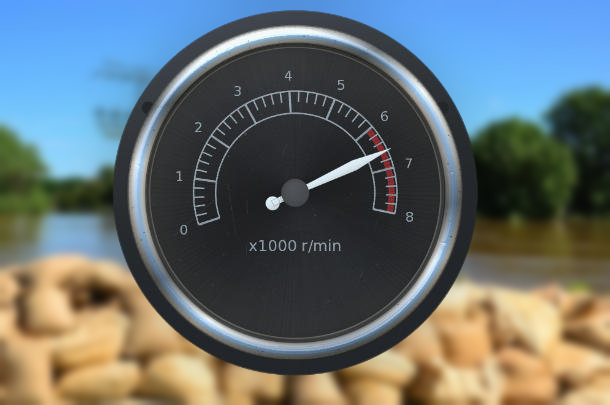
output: 6600 rpm
